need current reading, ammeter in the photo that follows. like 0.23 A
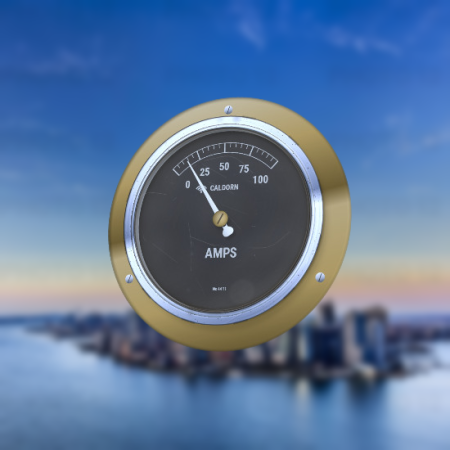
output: 15 A
